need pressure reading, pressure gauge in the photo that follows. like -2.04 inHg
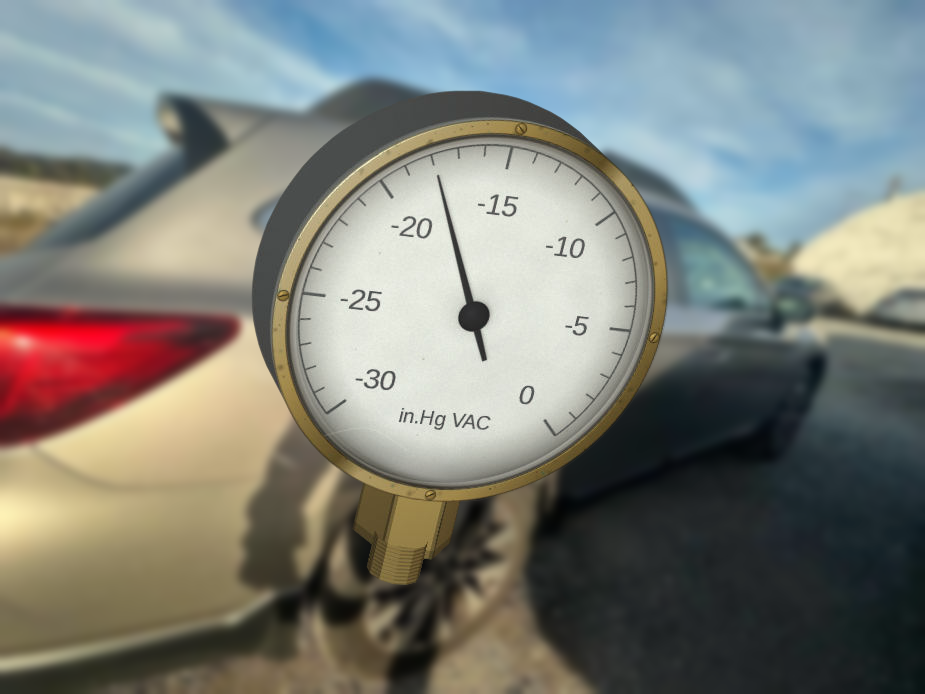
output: -18 inHg
